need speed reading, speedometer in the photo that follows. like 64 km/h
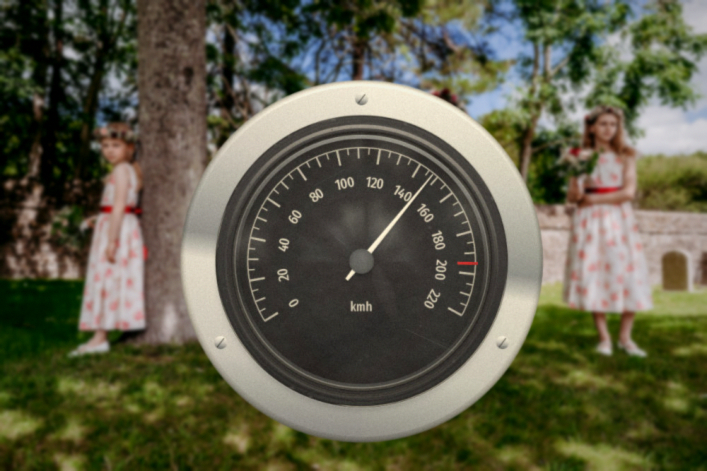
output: 147.5 km/h
